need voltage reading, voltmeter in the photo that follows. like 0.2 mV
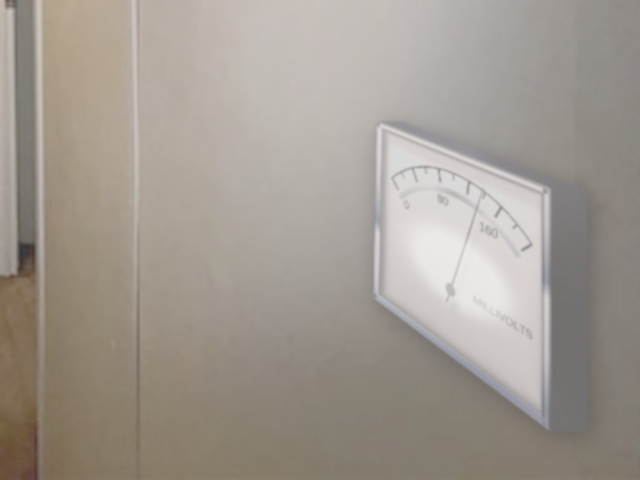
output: 140 mV
